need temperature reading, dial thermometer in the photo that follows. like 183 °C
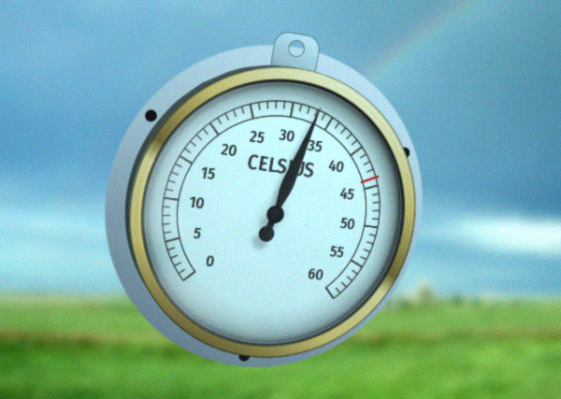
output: 33 °C
